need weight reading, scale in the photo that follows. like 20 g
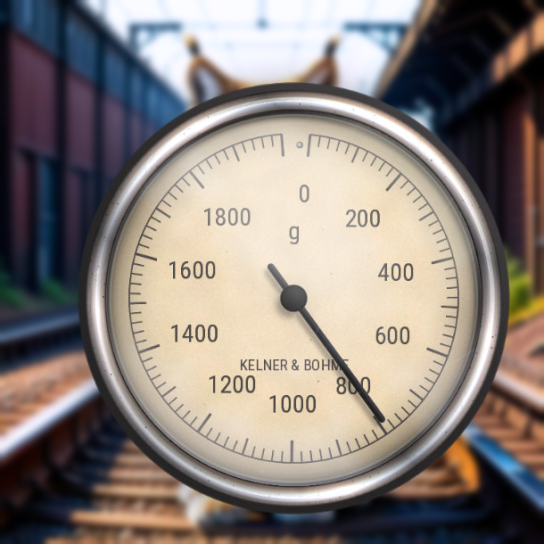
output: 790 g
